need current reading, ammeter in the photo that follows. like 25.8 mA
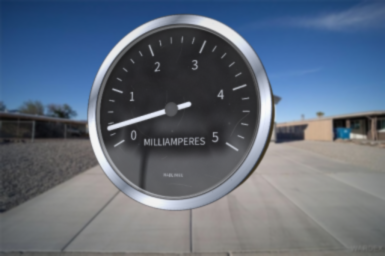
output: 0.3 mA
